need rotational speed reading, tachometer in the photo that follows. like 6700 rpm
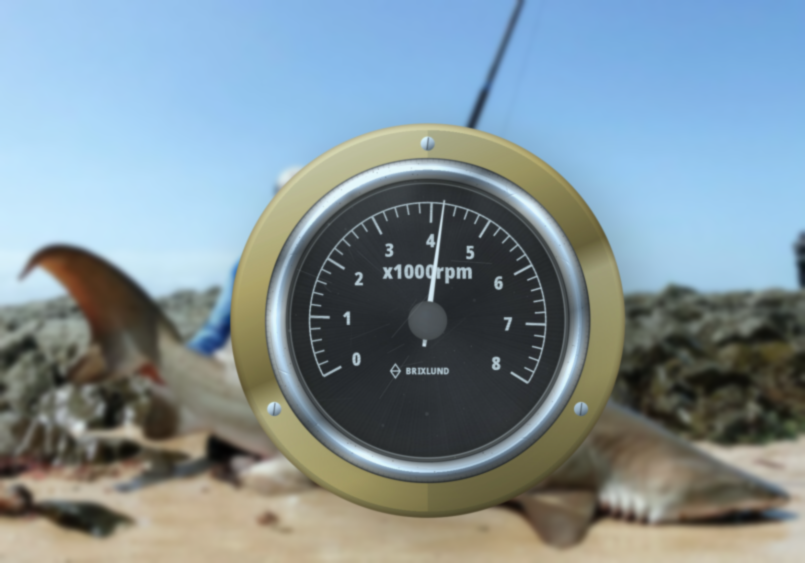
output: 4200 rpm
